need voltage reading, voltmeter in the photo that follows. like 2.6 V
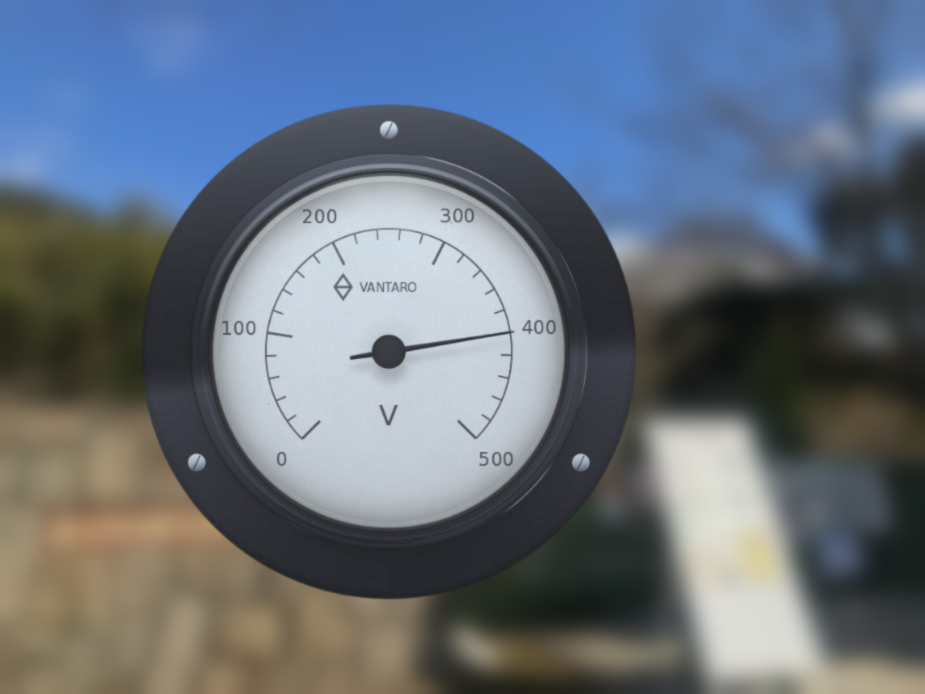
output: 400 V
